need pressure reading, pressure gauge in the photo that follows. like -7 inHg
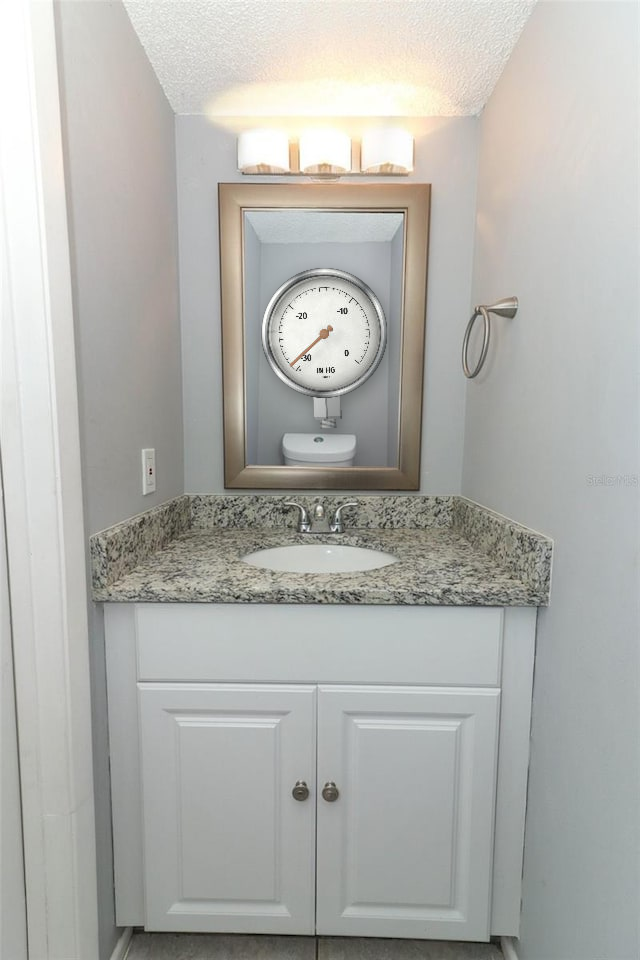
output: -29 inHg
